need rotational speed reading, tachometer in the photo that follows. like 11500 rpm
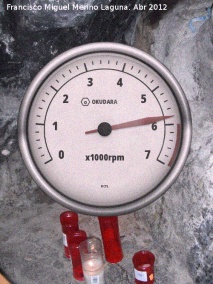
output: 5800 rpm
